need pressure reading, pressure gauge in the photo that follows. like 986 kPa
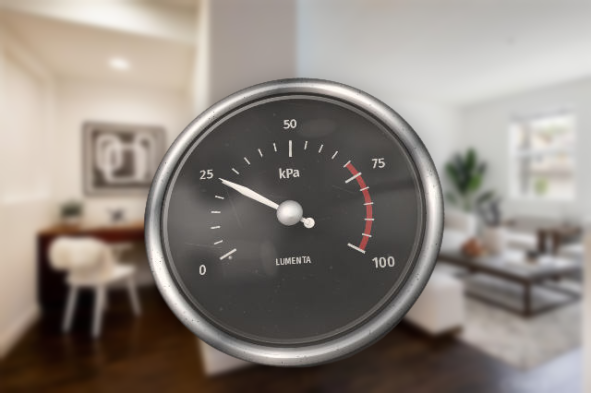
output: 25 kPa
